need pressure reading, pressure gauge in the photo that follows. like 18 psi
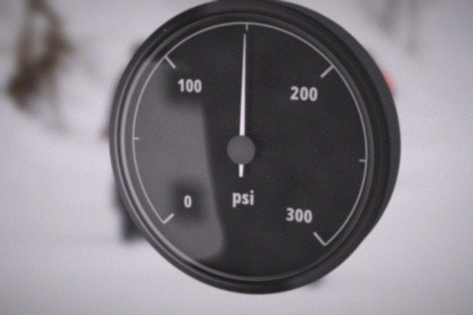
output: 150 psi
